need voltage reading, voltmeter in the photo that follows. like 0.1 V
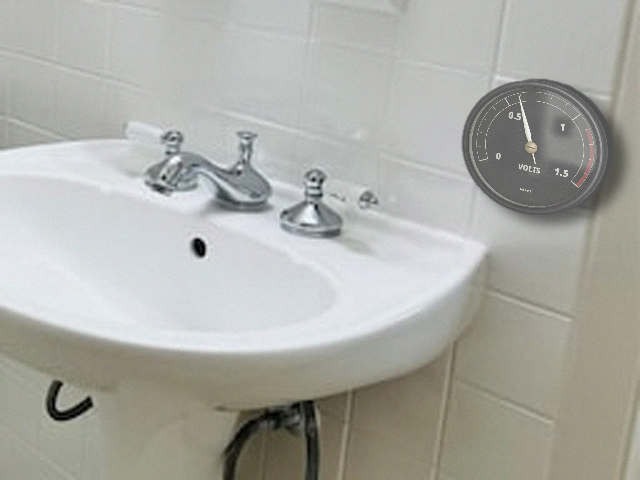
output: 0.6 V
